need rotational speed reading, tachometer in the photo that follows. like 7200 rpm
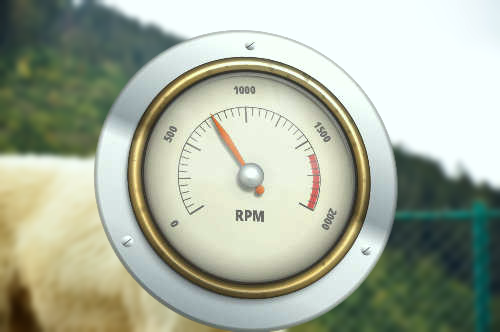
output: 750 rpm
